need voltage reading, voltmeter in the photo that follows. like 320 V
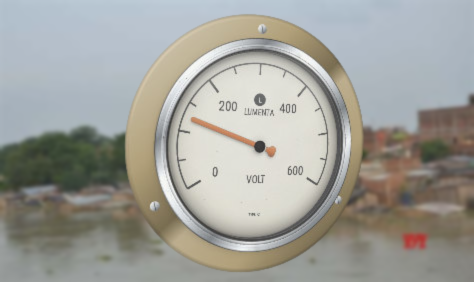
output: 125 V
